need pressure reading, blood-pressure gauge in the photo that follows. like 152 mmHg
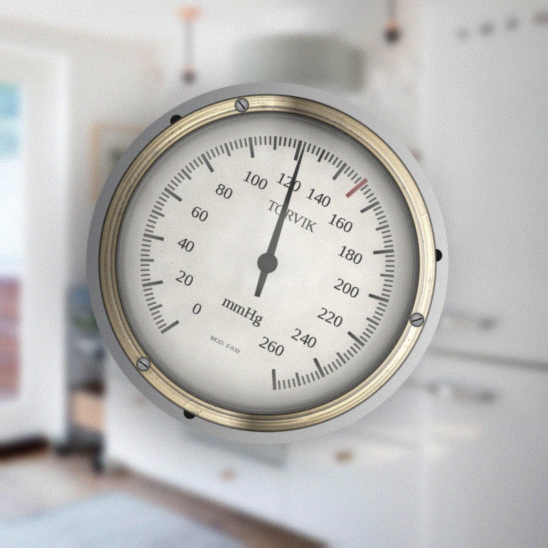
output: 122 mmHg
